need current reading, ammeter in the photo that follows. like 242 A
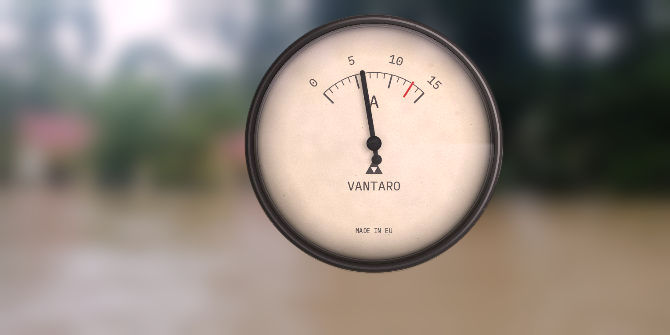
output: 6 A
